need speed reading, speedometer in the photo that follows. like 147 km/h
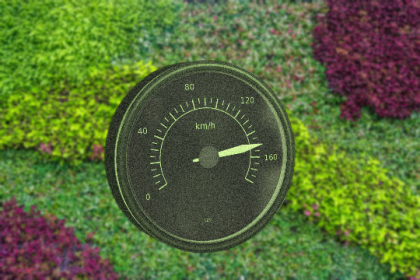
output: 150 km/h
